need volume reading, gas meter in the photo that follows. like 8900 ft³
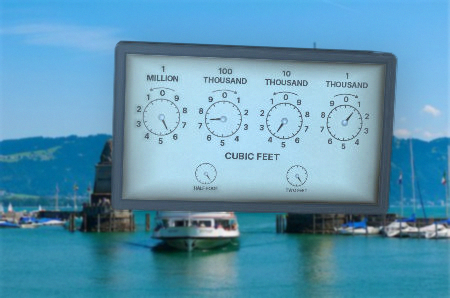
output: 574100 ft³
